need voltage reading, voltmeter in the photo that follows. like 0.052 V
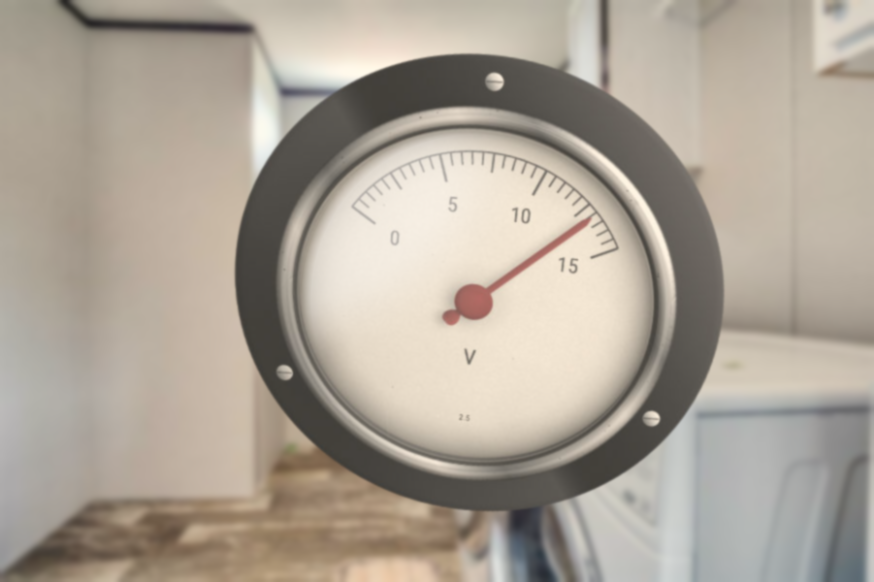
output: 13 V
